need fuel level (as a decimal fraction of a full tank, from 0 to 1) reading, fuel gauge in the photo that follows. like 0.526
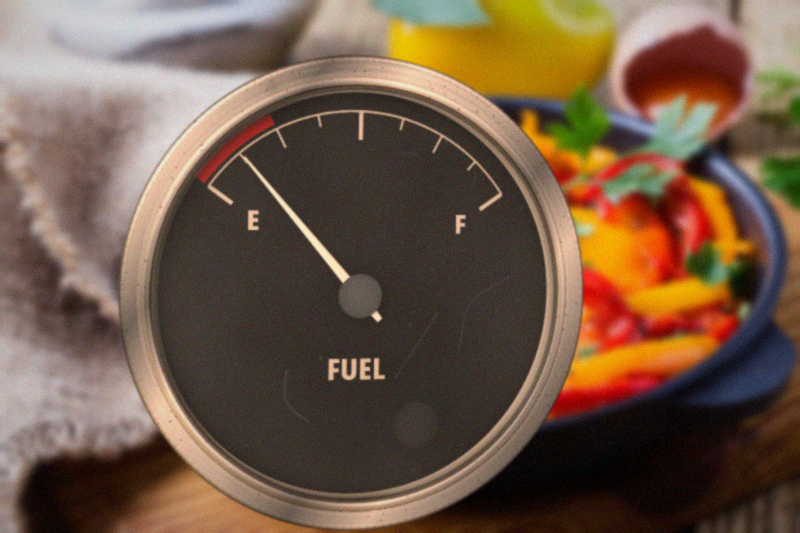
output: 0.125
